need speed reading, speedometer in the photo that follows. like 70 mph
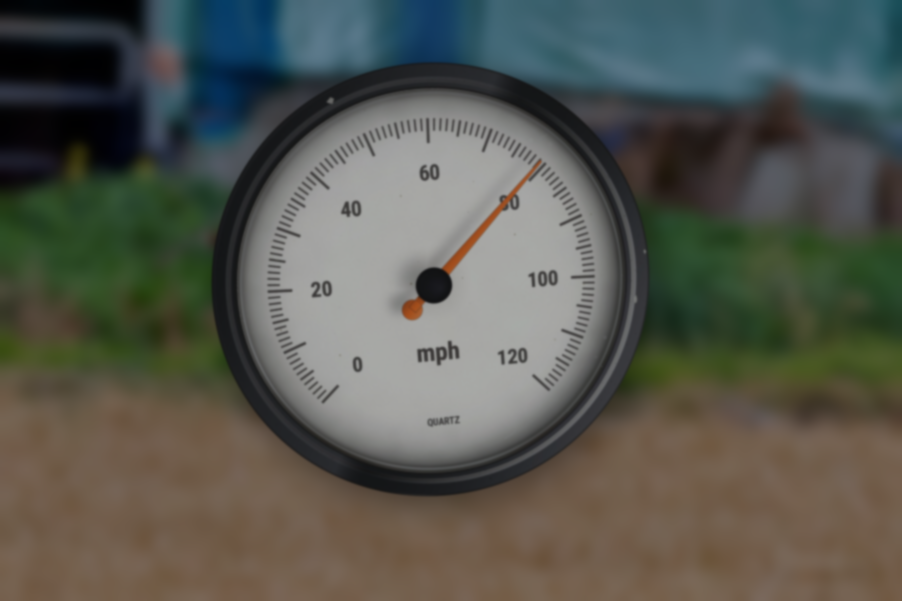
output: 79 mph
